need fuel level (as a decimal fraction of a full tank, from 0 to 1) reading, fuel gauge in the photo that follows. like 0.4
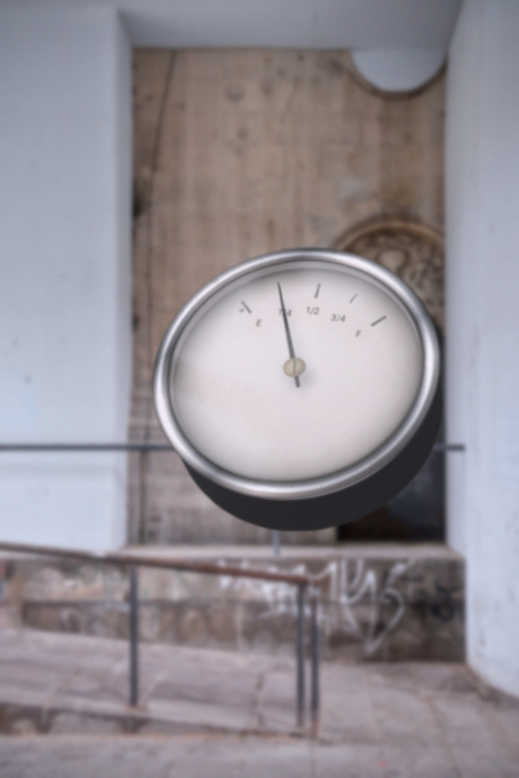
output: 0.25
